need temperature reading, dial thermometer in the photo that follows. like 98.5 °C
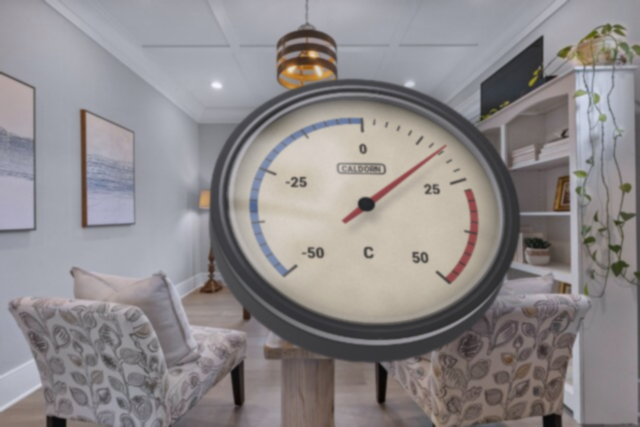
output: 17.5 °C
